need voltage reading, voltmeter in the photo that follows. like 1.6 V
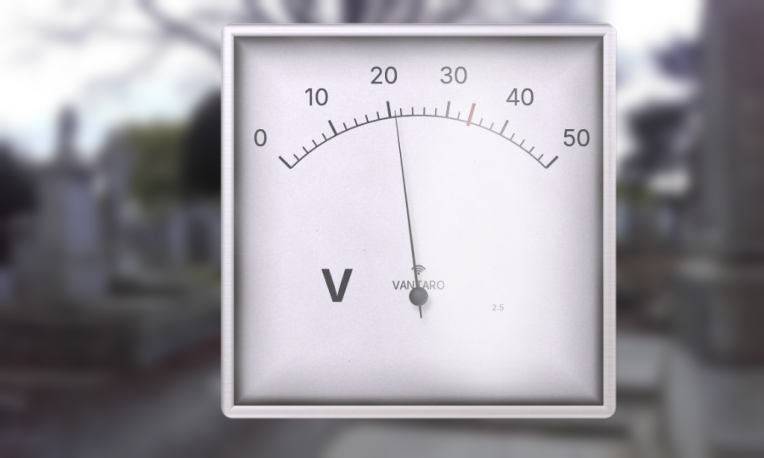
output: 21 V
